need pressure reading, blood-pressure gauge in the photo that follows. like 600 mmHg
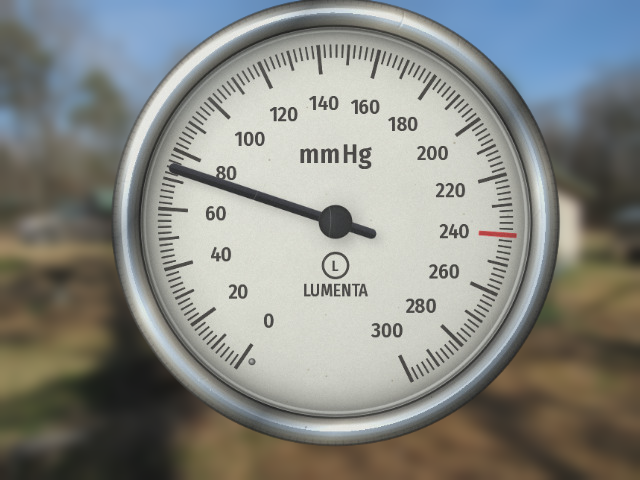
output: 74 mmHg
